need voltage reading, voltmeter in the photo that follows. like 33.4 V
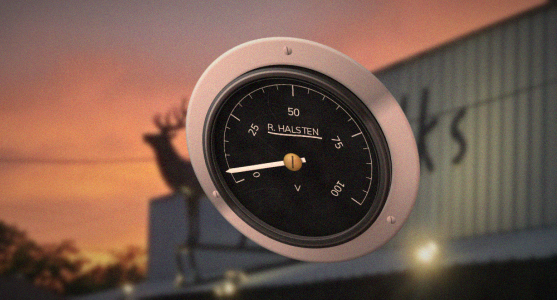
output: 5 V
